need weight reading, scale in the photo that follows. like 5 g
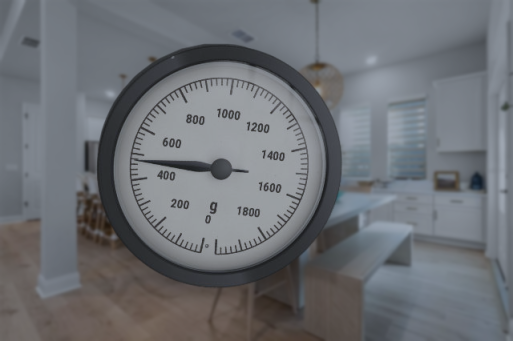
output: 480 g
